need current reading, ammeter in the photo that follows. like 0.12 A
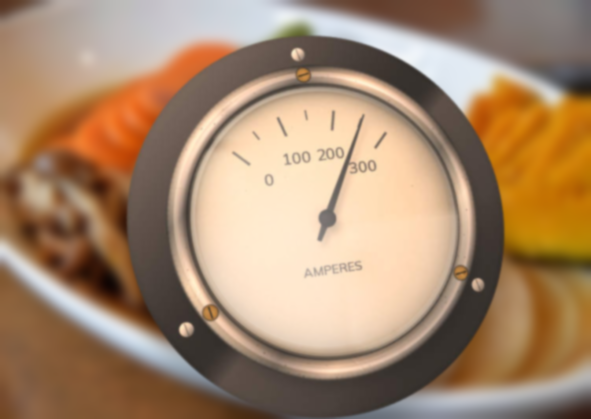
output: 250 A
